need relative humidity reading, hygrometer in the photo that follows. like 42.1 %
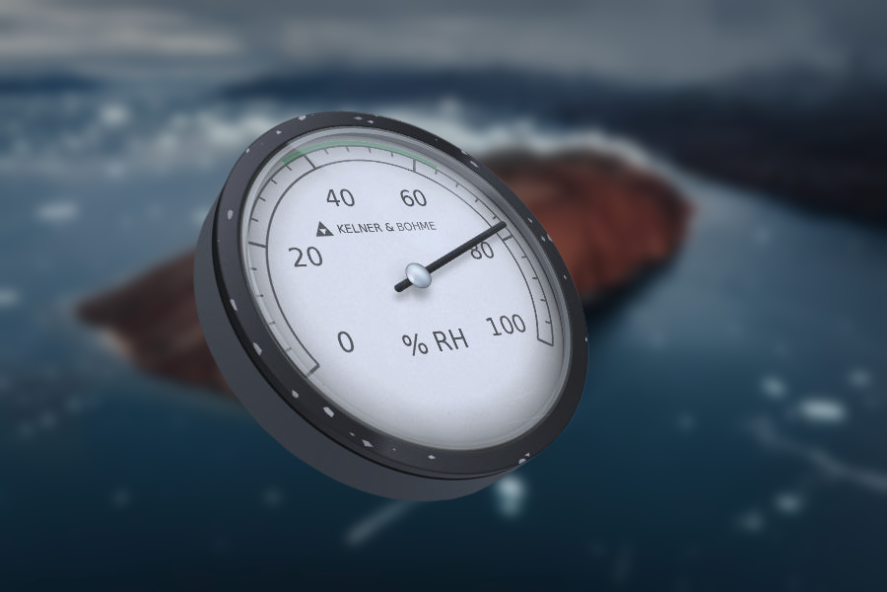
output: 78 %
